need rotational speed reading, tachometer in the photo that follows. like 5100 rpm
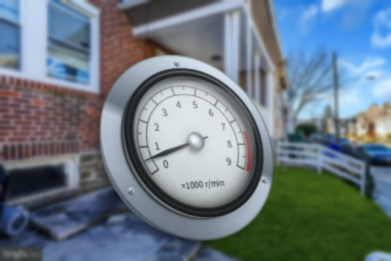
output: 500 rpm
